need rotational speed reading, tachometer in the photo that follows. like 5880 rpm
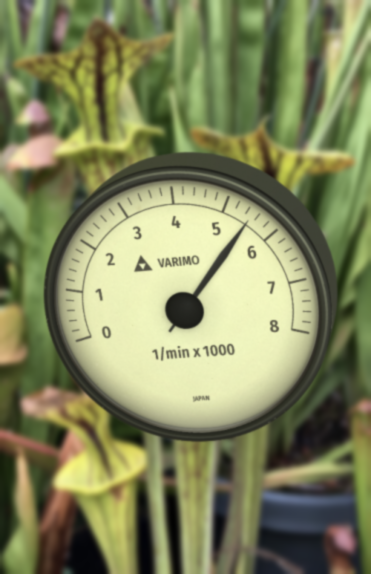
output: 5500 rpm
